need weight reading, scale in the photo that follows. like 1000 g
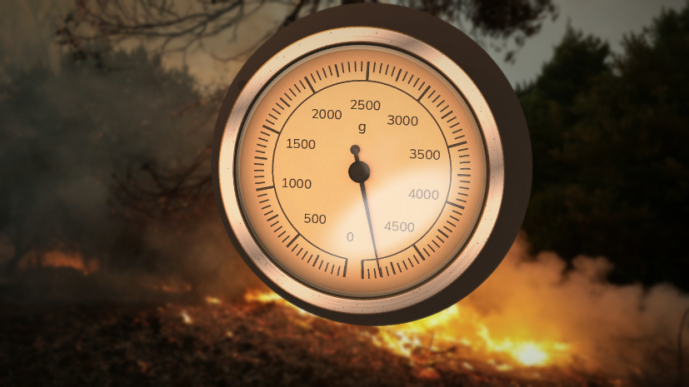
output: 4850 g
